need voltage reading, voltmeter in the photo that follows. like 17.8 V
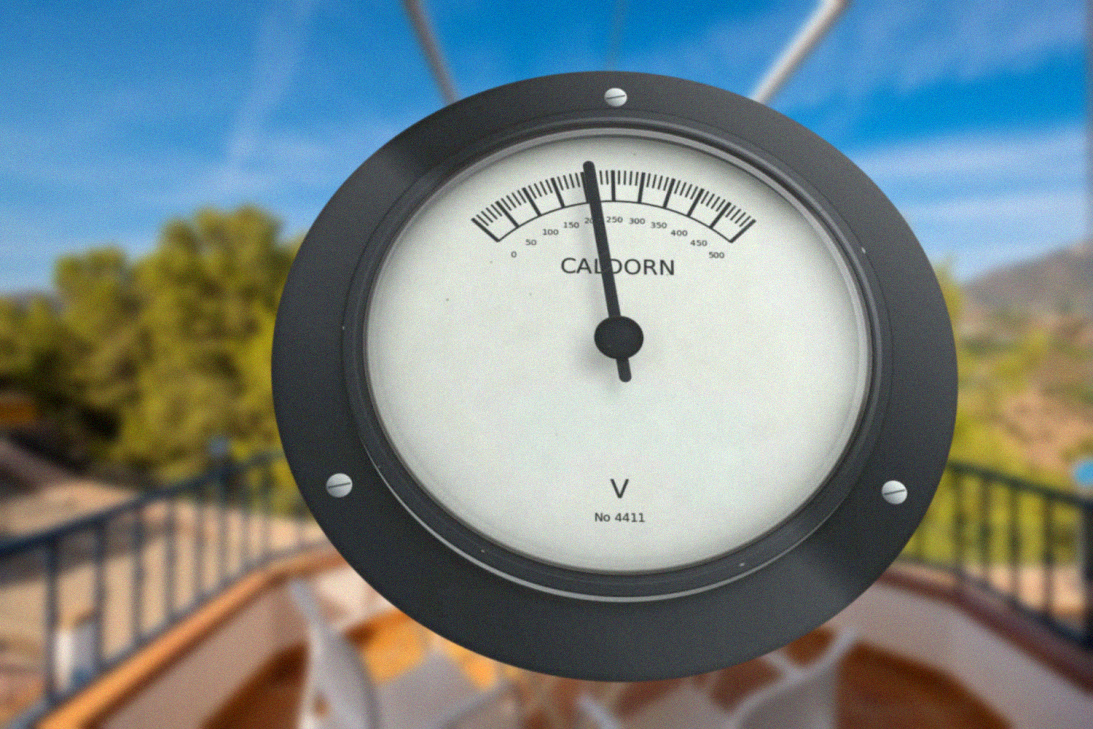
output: 210 V
